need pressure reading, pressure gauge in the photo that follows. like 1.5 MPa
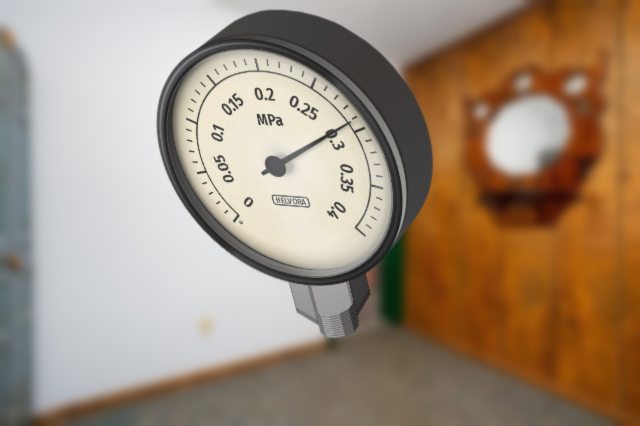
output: 0.29 MPa
